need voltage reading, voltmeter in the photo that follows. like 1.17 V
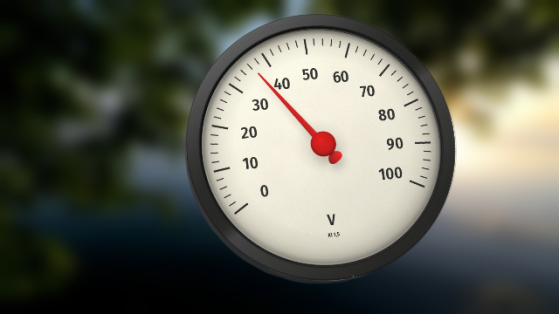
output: 36 V
